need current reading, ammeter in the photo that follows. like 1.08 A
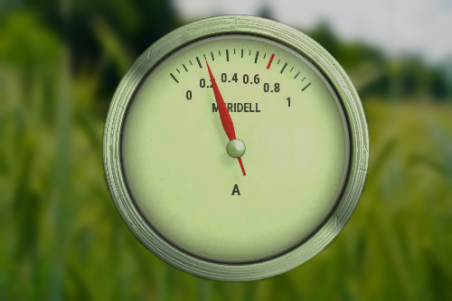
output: 0.25 A
